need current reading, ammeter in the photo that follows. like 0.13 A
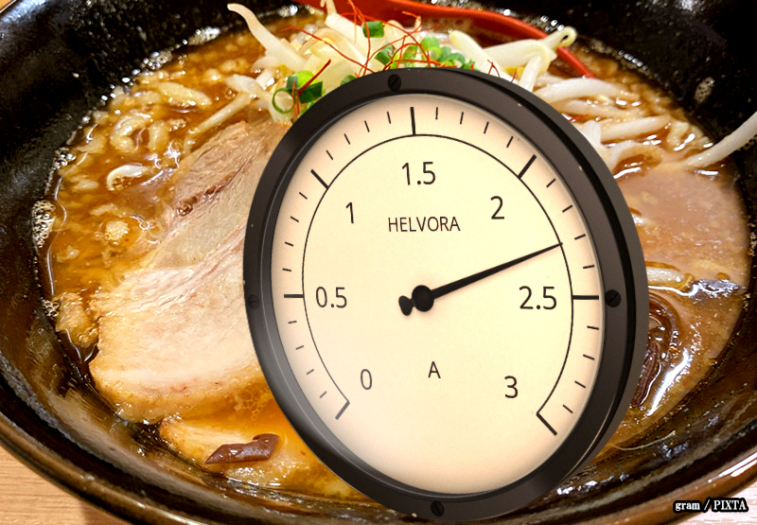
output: 2.3 A
